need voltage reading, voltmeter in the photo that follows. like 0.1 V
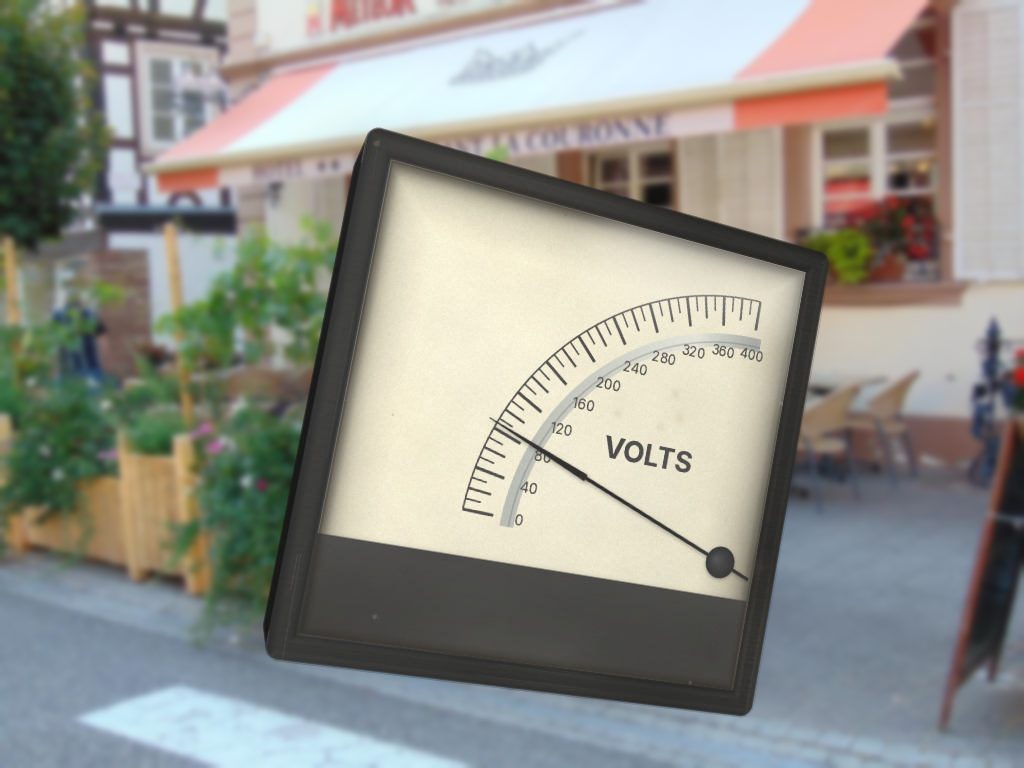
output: 85 V
